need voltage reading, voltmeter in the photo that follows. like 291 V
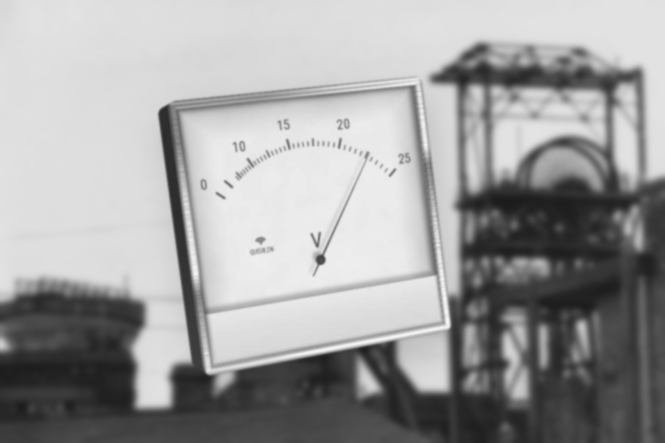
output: 22.5 V
